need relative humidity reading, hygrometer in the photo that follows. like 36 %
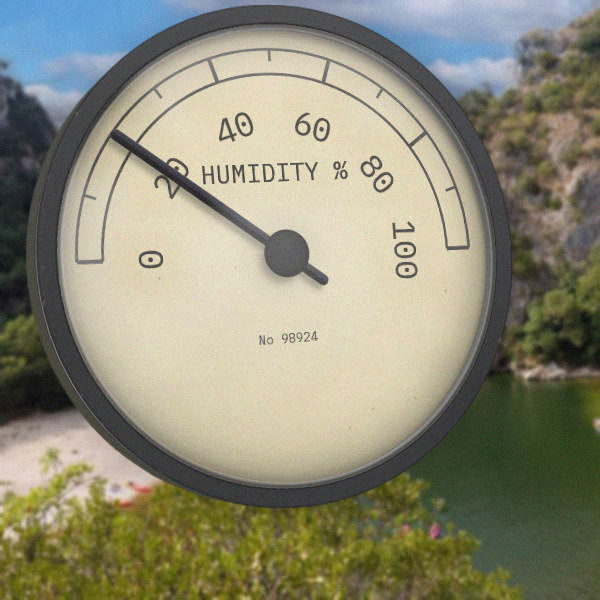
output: 20 %
